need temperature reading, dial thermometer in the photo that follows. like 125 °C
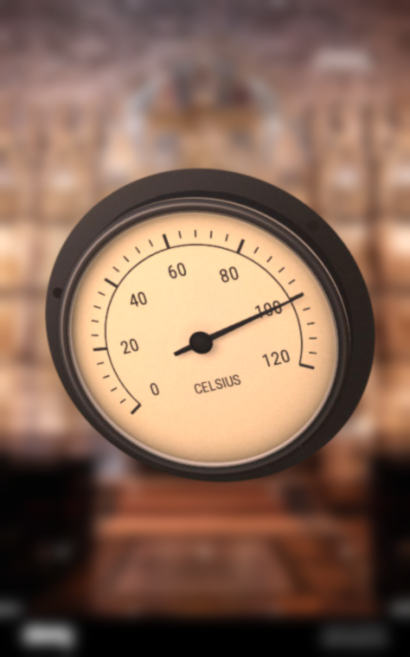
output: 100 °C
